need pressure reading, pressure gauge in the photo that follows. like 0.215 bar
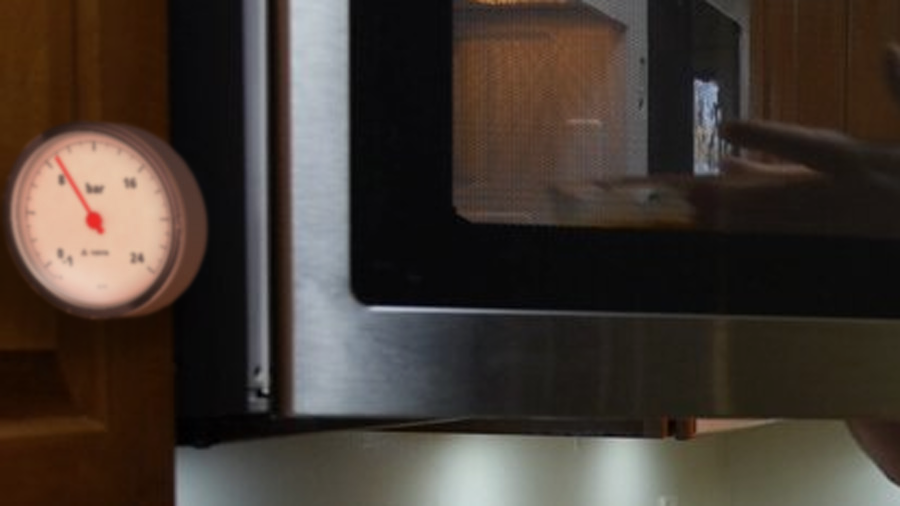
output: 9 bar
